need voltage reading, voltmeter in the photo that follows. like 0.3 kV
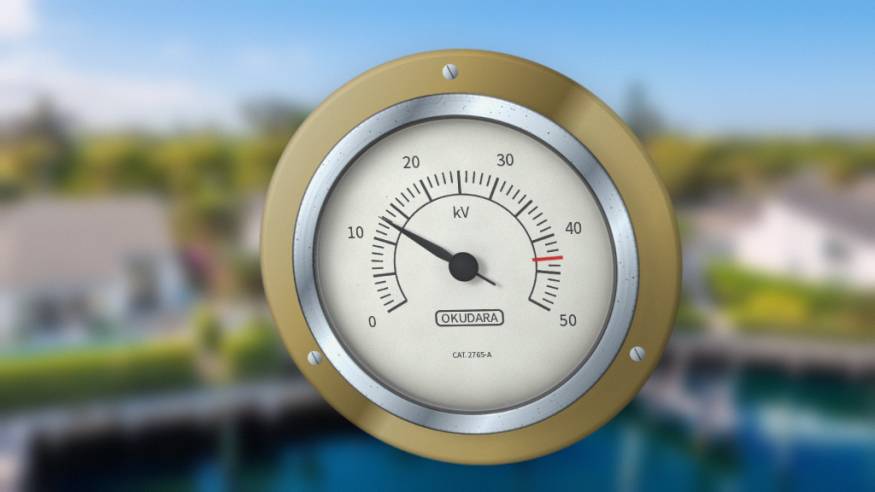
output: 13 kV
